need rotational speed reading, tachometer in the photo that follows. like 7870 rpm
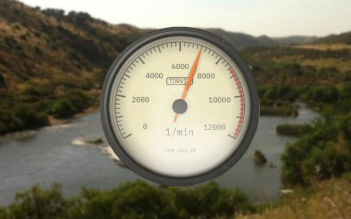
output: 7000 rpm
